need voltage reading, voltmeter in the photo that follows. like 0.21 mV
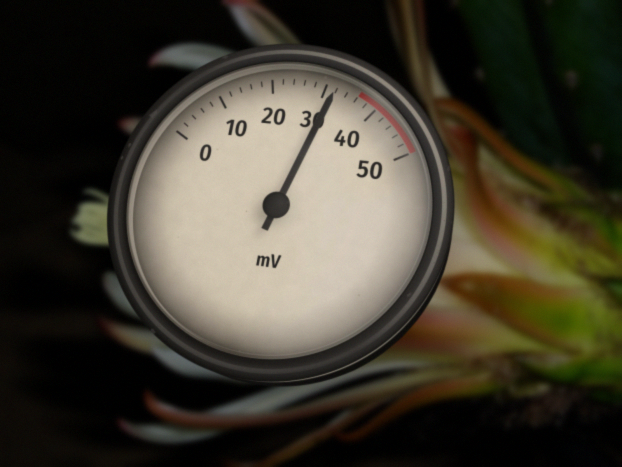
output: 32 mV
